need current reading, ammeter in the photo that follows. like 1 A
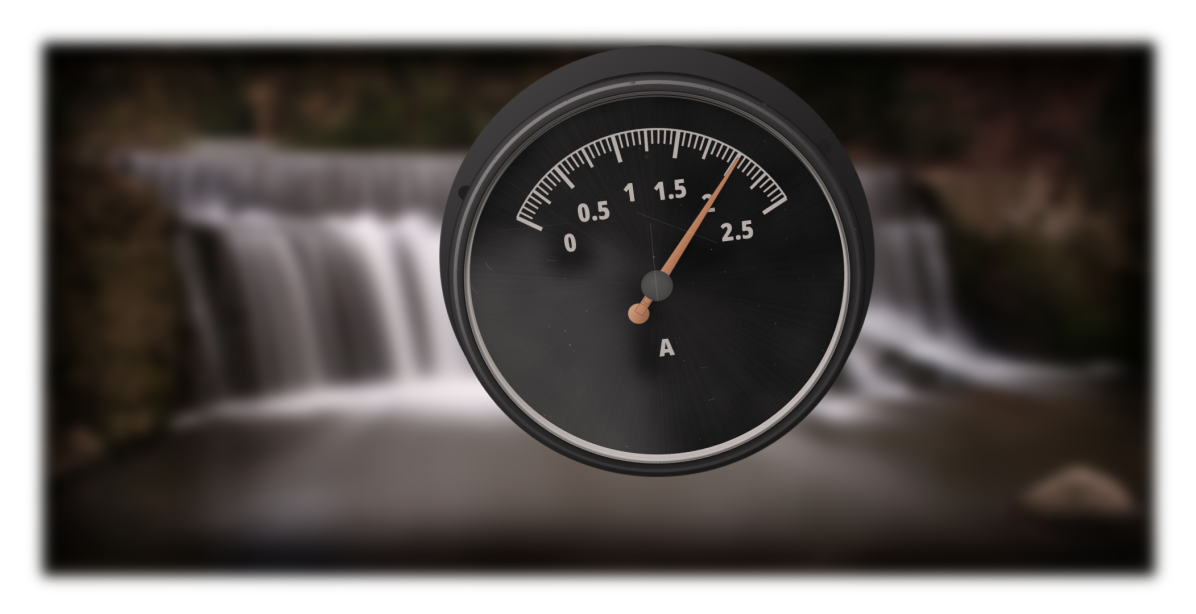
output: 2 A
